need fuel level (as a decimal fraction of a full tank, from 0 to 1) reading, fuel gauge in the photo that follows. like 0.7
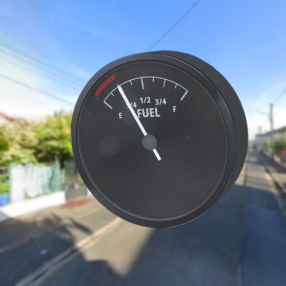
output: 0.25
